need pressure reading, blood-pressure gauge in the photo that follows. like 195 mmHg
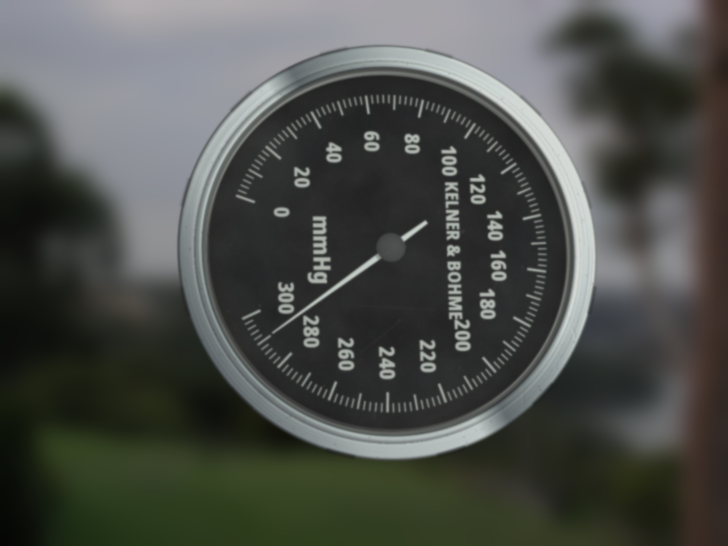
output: 290 mmHg
